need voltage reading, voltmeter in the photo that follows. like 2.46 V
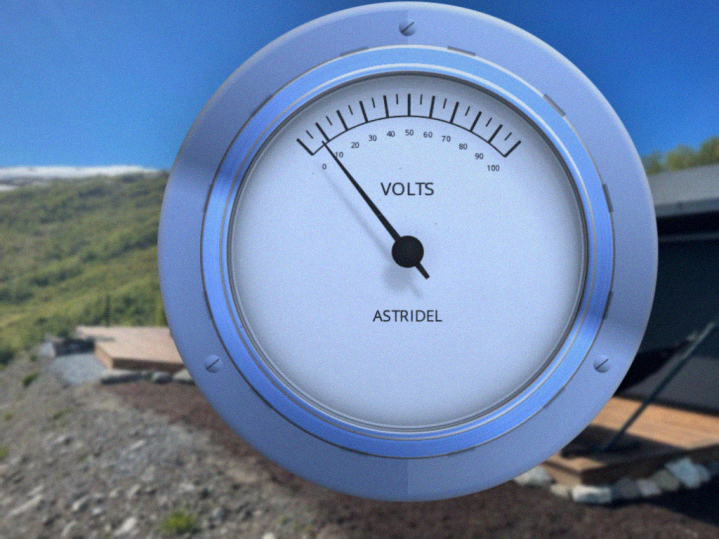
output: 7.5 V
